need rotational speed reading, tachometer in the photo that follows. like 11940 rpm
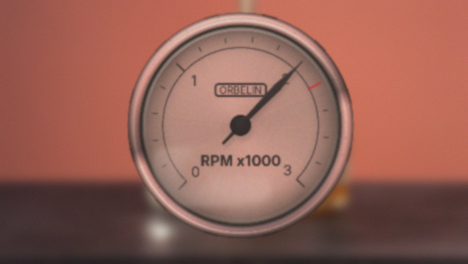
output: 2000 rpm
